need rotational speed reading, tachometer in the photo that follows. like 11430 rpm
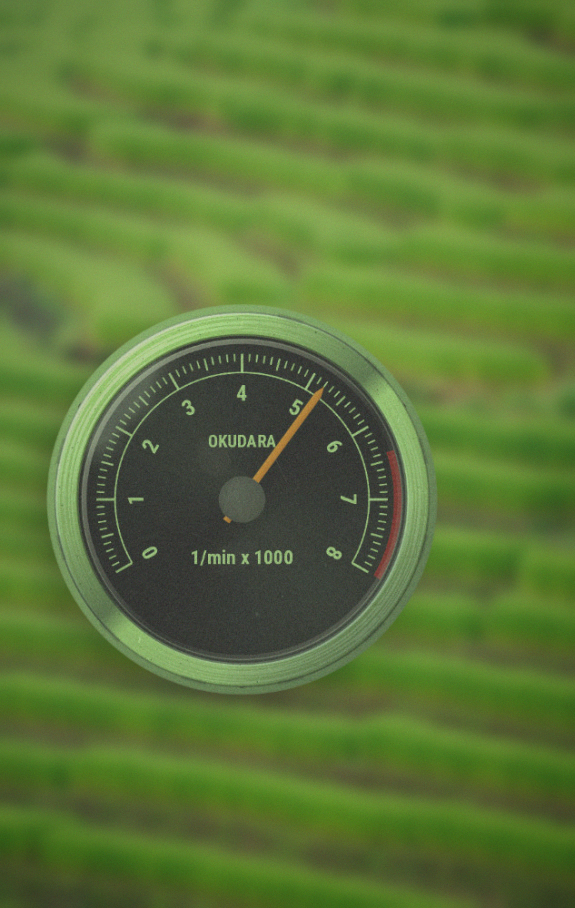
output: 5200 rpm
